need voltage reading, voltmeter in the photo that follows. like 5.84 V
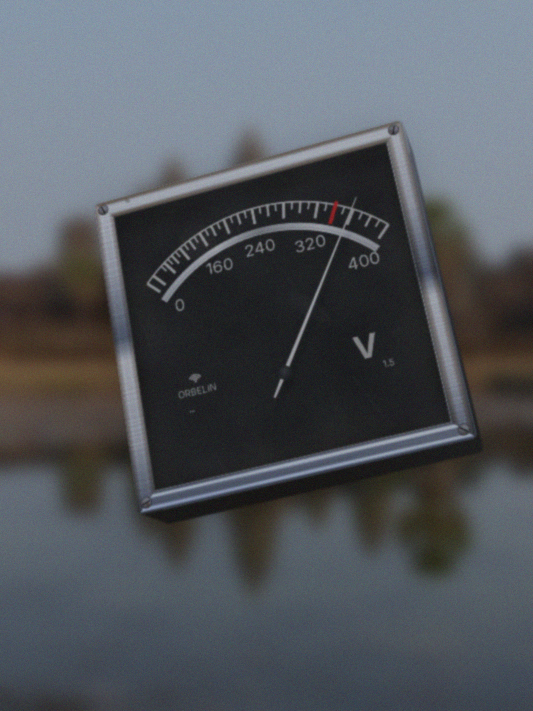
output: 360 V
